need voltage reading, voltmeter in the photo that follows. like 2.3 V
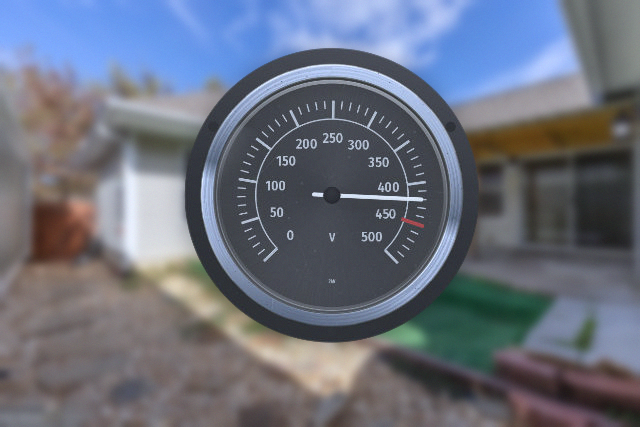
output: 420 V
